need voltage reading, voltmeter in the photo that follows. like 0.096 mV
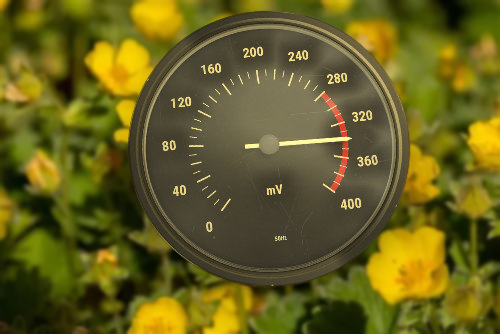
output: 340 mV
